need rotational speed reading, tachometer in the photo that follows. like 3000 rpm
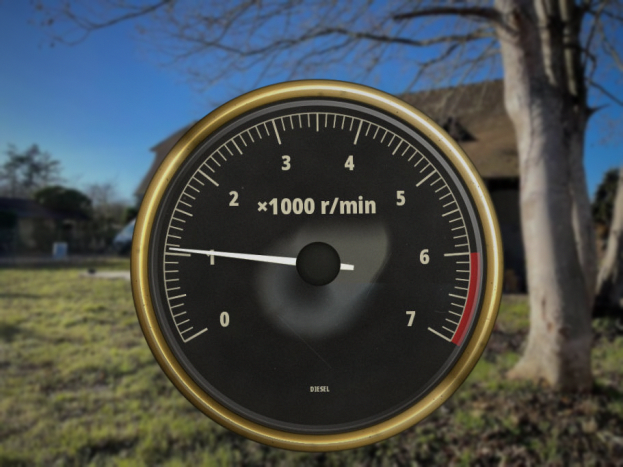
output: 1050 rpm
